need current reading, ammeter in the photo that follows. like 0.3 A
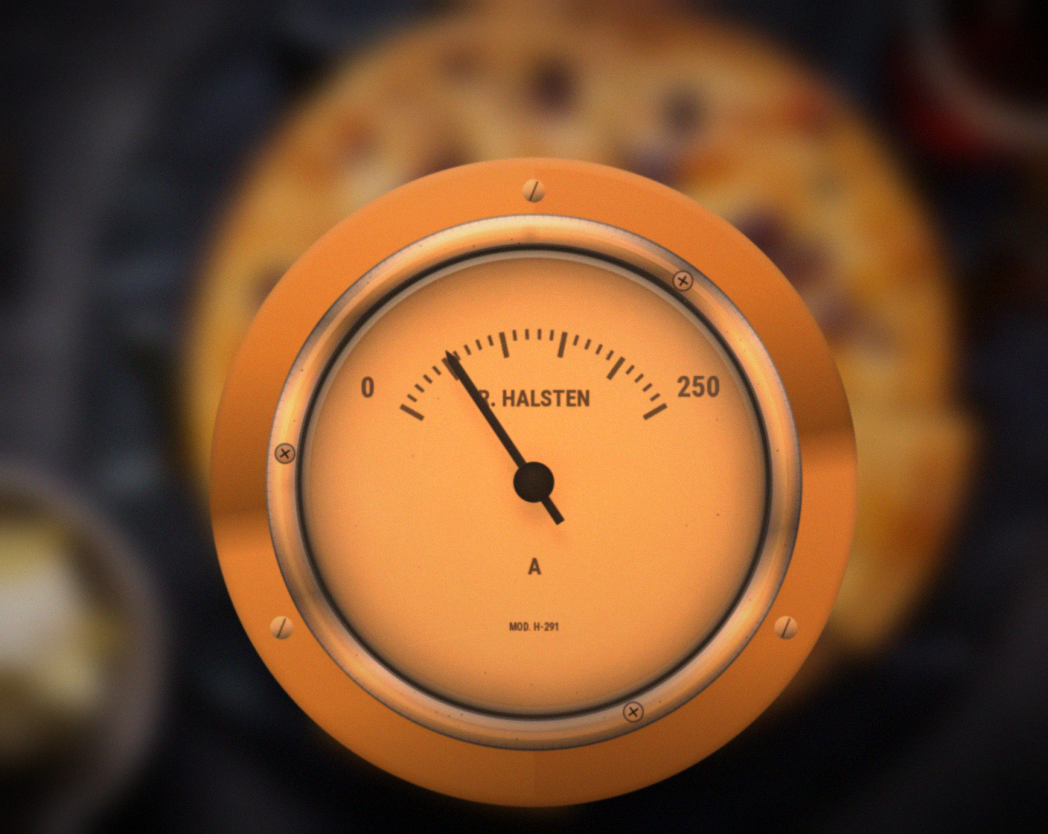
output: 55 A
